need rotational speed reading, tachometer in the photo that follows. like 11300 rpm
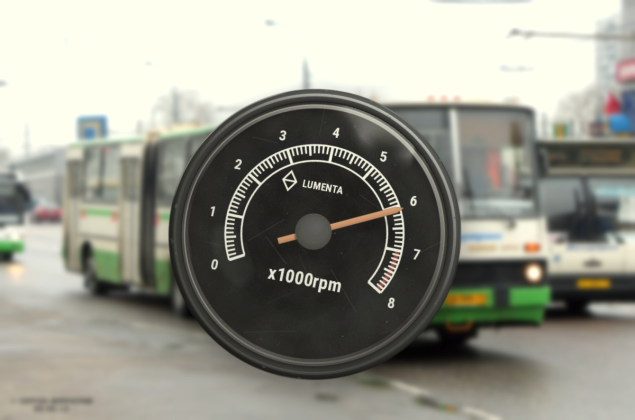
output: 6100 rpm
